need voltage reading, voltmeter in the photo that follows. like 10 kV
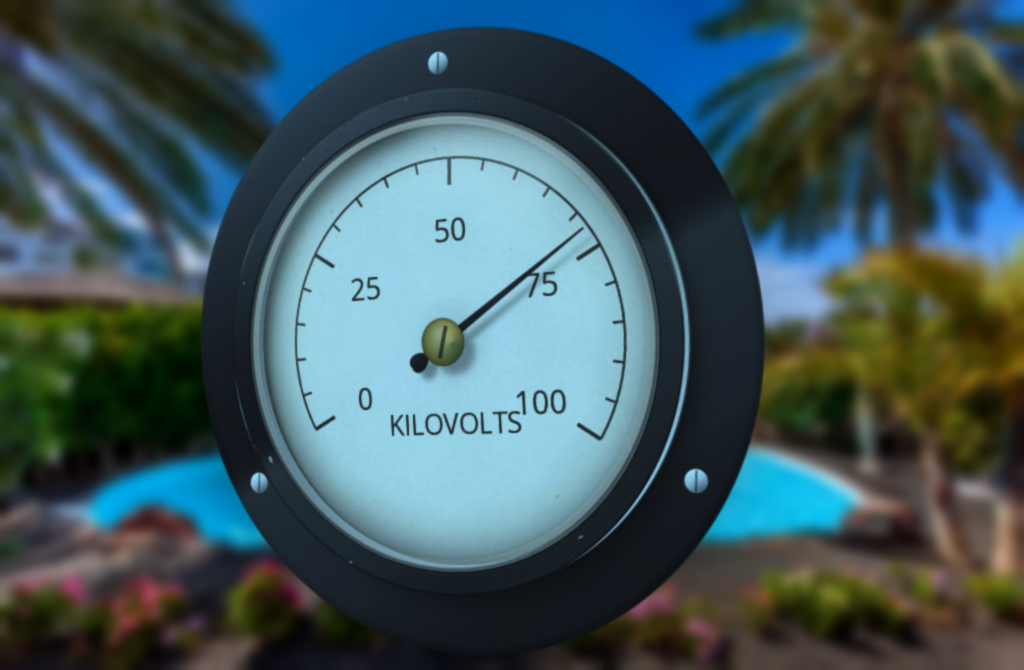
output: 72.5 kV
